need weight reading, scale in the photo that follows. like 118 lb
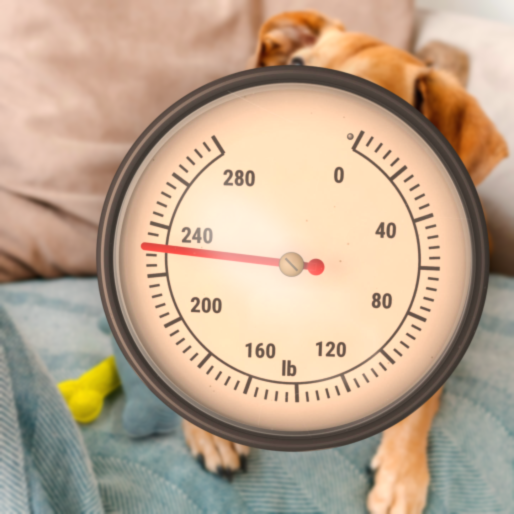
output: 232 lb
